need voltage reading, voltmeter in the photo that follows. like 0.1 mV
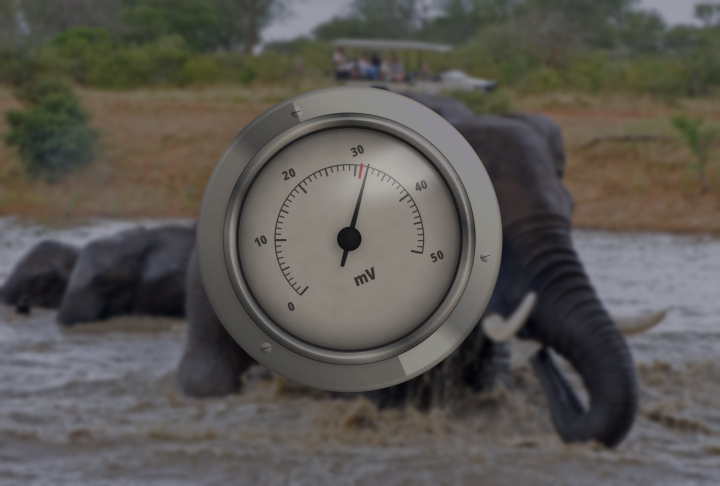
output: 32 mV
